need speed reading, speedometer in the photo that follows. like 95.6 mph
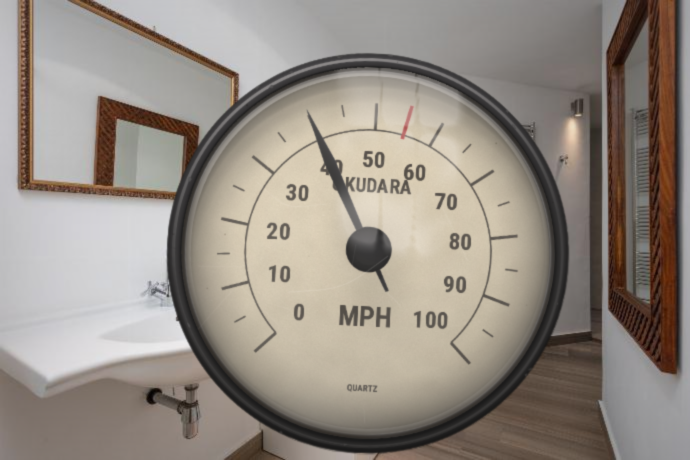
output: 40 mph
